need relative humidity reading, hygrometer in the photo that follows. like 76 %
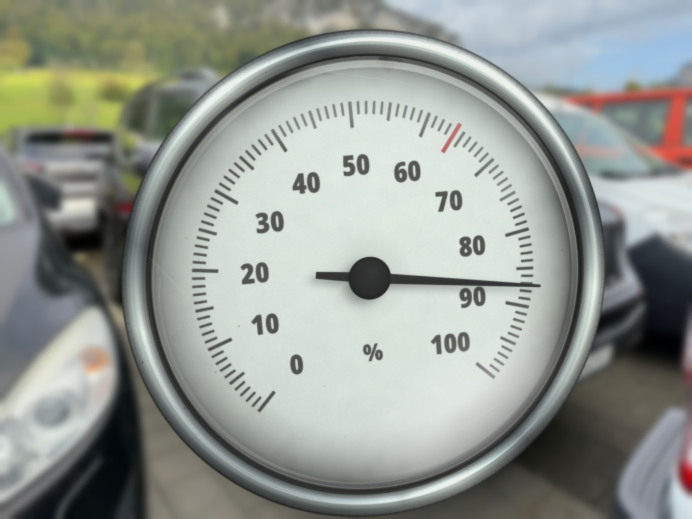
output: 87 %
